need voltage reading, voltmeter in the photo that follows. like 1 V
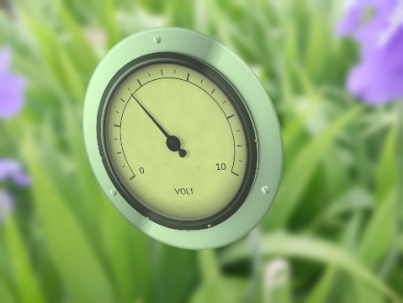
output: 3.5 V
